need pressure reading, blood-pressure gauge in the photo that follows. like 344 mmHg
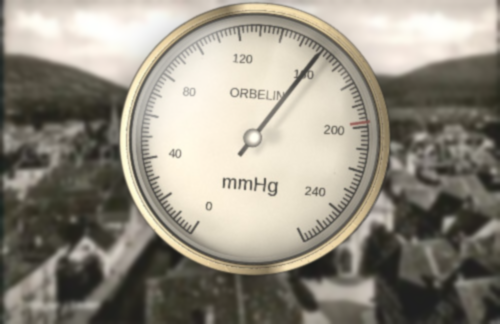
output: 160 mmHg
